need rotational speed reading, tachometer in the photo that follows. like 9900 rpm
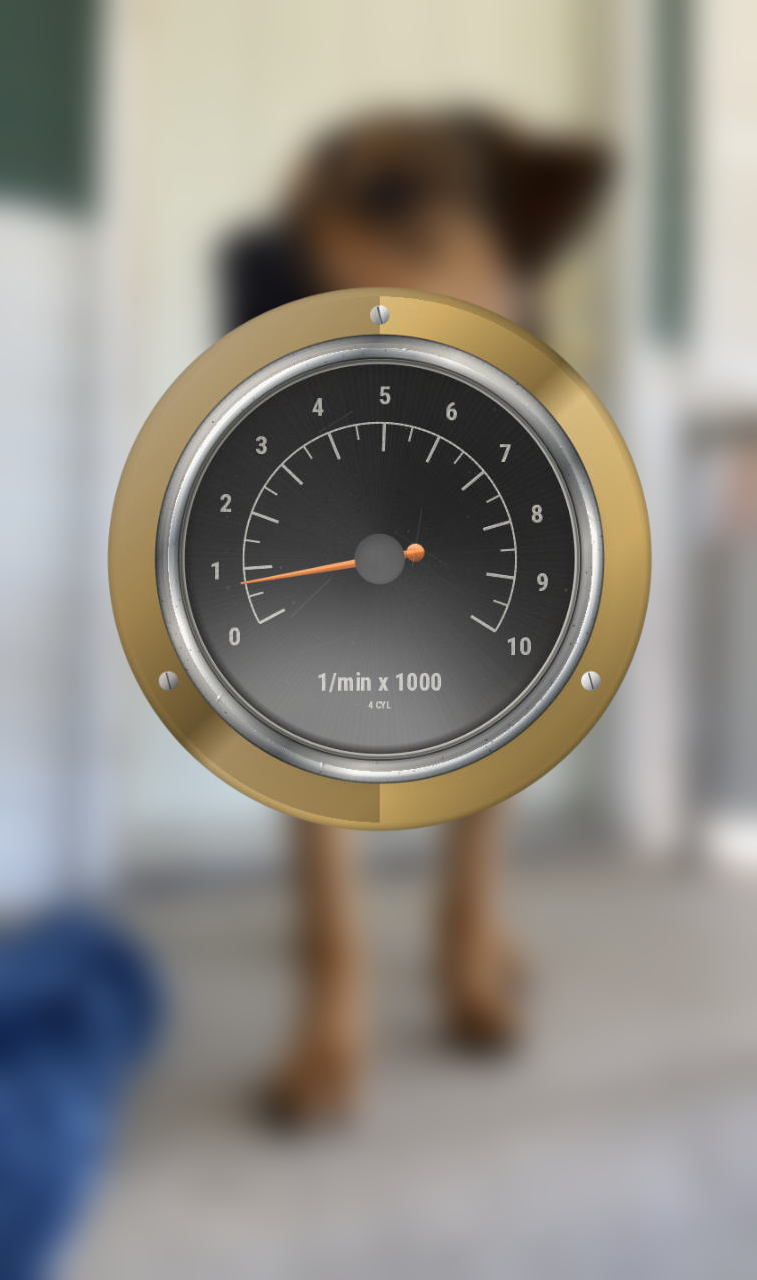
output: 750 rpm
